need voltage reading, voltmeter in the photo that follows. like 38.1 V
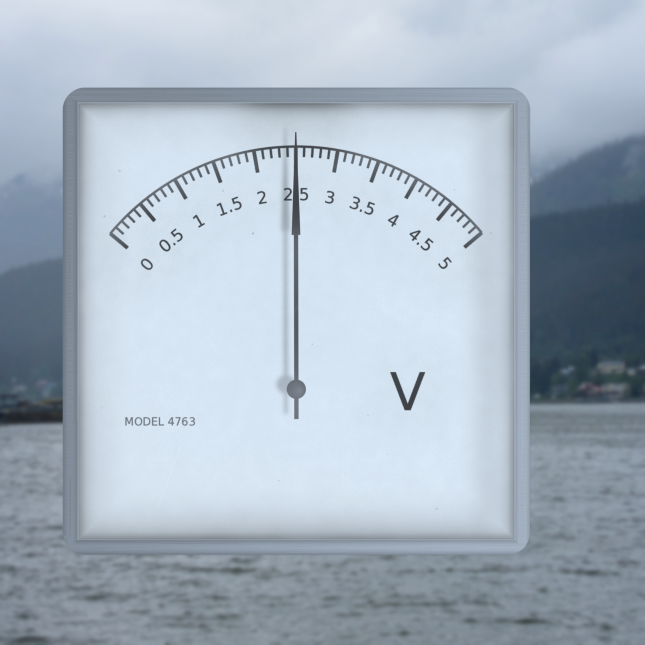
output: 2.5 V
